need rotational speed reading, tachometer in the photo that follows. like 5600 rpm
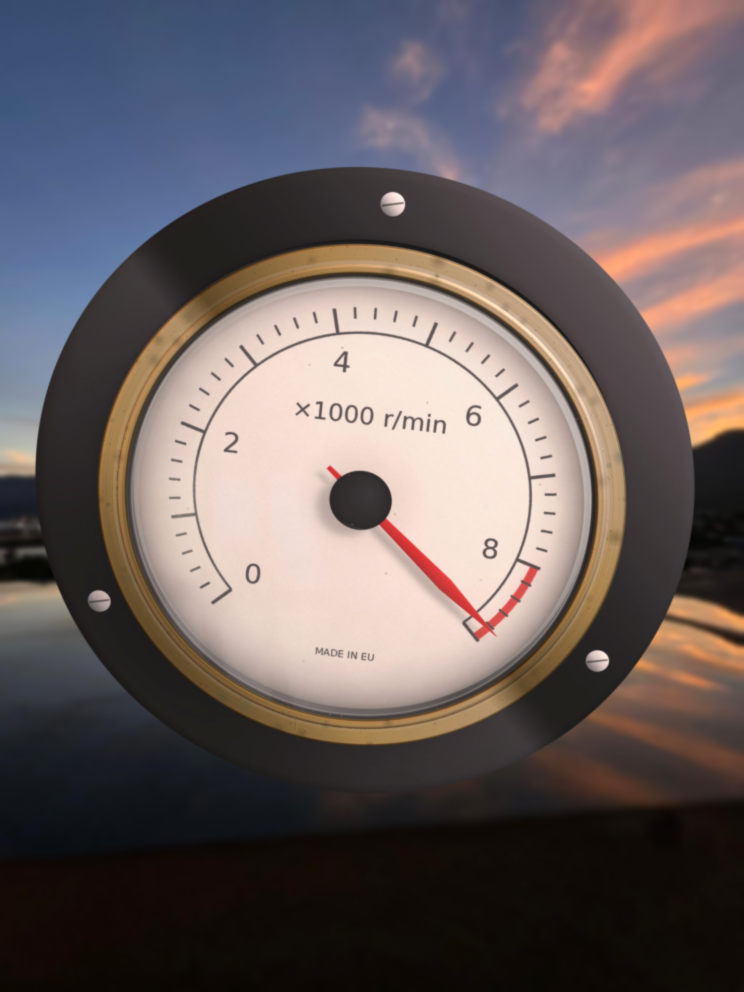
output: 8800 rpm
